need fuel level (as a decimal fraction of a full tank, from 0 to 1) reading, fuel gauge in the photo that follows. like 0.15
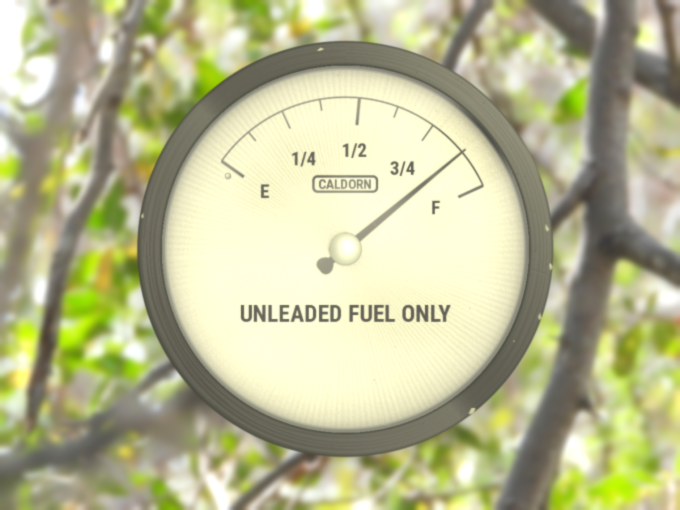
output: 0.875
